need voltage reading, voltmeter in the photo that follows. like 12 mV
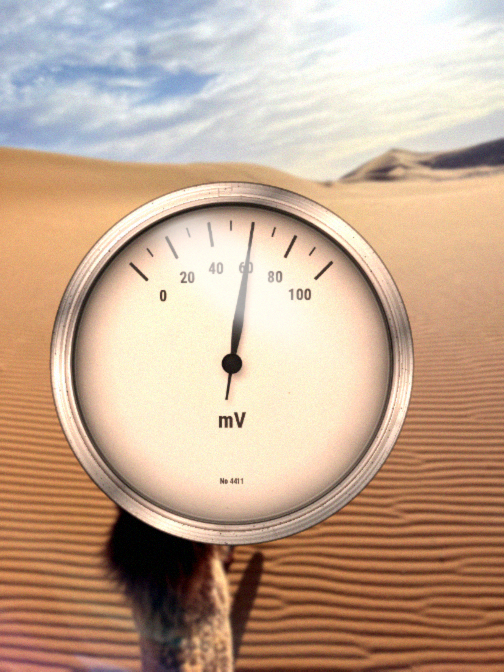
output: 60 mV
